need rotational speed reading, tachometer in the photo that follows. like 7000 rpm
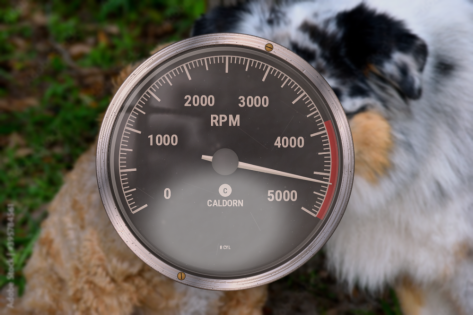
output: 4600 rpm
